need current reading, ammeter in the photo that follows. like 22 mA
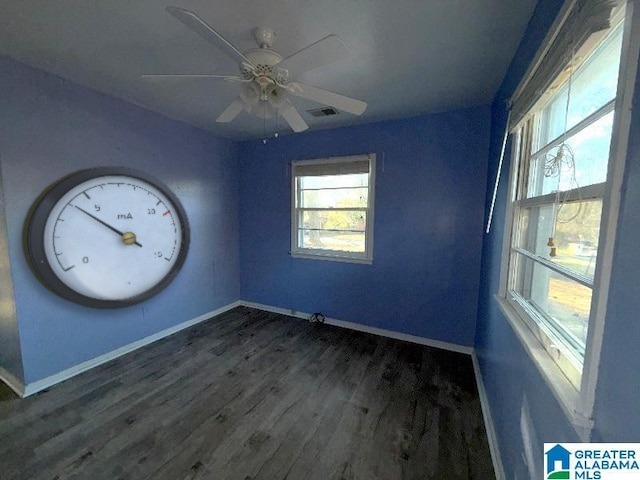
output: 4 mA
